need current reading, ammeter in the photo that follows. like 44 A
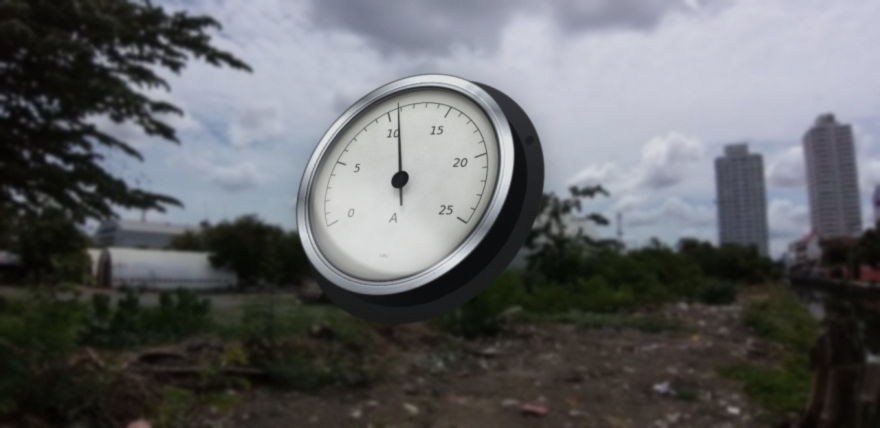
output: 11 A
